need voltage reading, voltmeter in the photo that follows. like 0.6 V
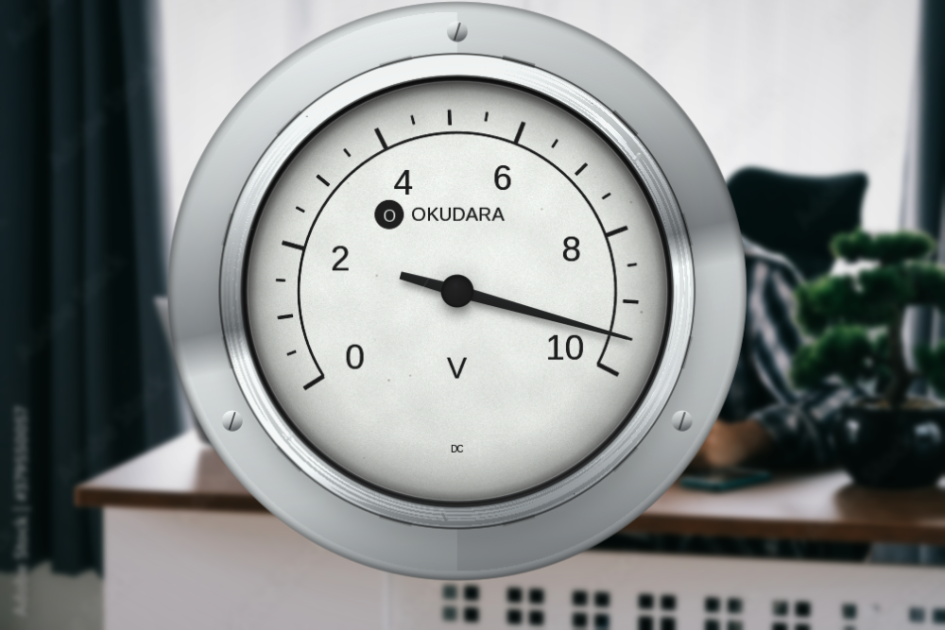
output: 9.5 V
